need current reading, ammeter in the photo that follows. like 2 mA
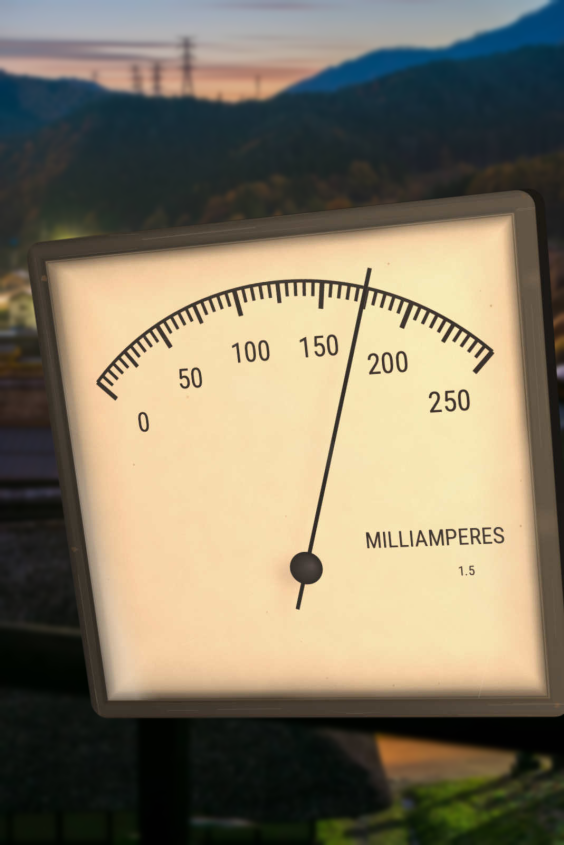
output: 175 mA
